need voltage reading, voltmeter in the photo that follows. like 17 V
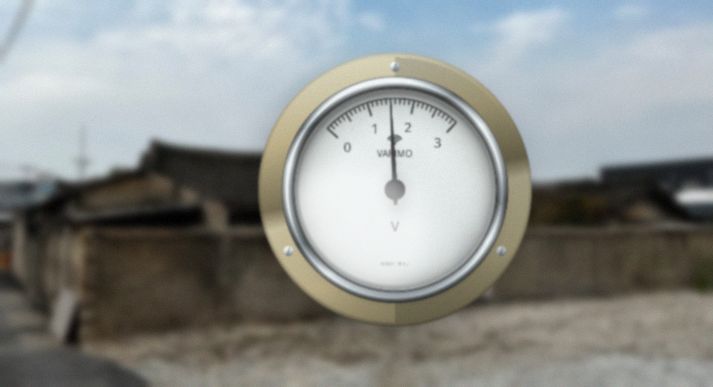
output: 1.5 V
